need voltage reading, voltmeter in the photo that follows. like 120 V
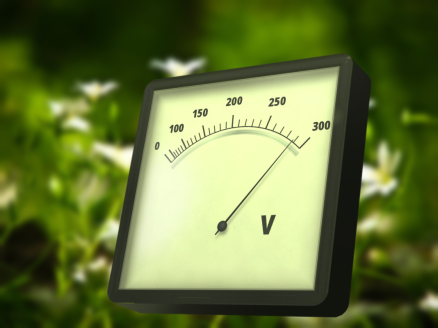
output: 290 V
